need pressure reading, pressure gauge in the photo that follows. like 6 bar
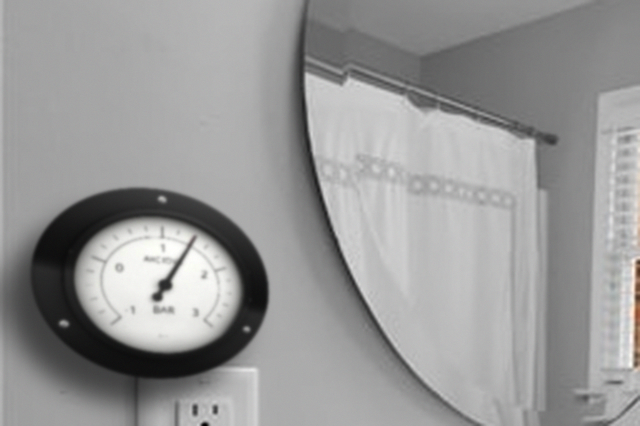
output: 1.4 bar
